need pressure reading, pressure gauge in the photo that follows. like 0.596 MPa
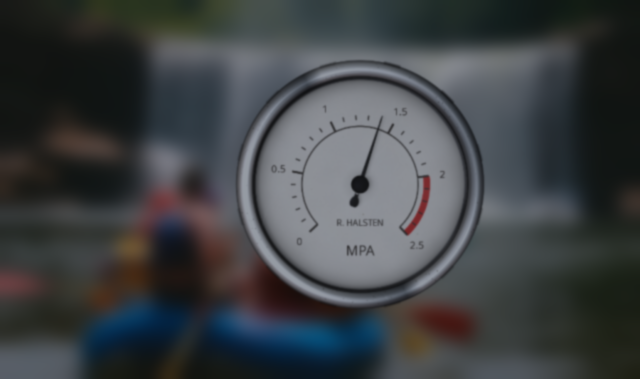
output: 1.4 MPa
